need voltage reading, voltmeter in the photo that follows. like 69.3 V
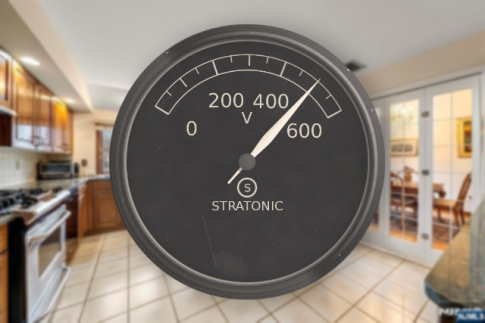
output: 500 V
